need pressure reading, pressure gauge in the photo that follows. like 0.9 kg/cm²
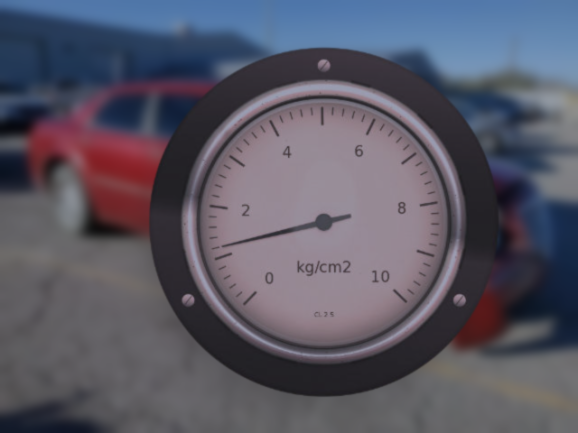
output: 1.2 kg/cm²
